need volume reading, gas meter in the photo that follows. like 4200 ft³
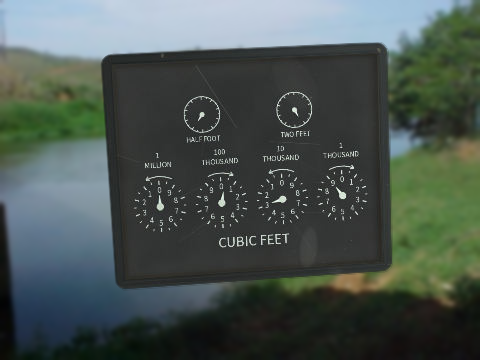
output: 2900 ft³
